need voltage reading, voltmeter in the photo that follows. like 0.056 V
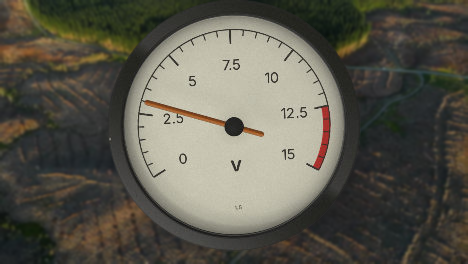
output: 3 V
